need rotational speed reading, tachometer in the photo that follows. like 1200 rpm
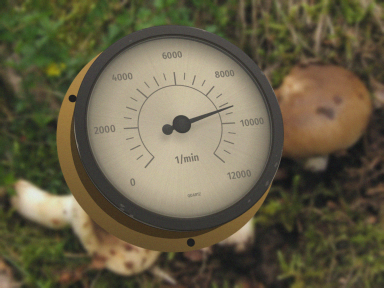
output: 9250 rpm
